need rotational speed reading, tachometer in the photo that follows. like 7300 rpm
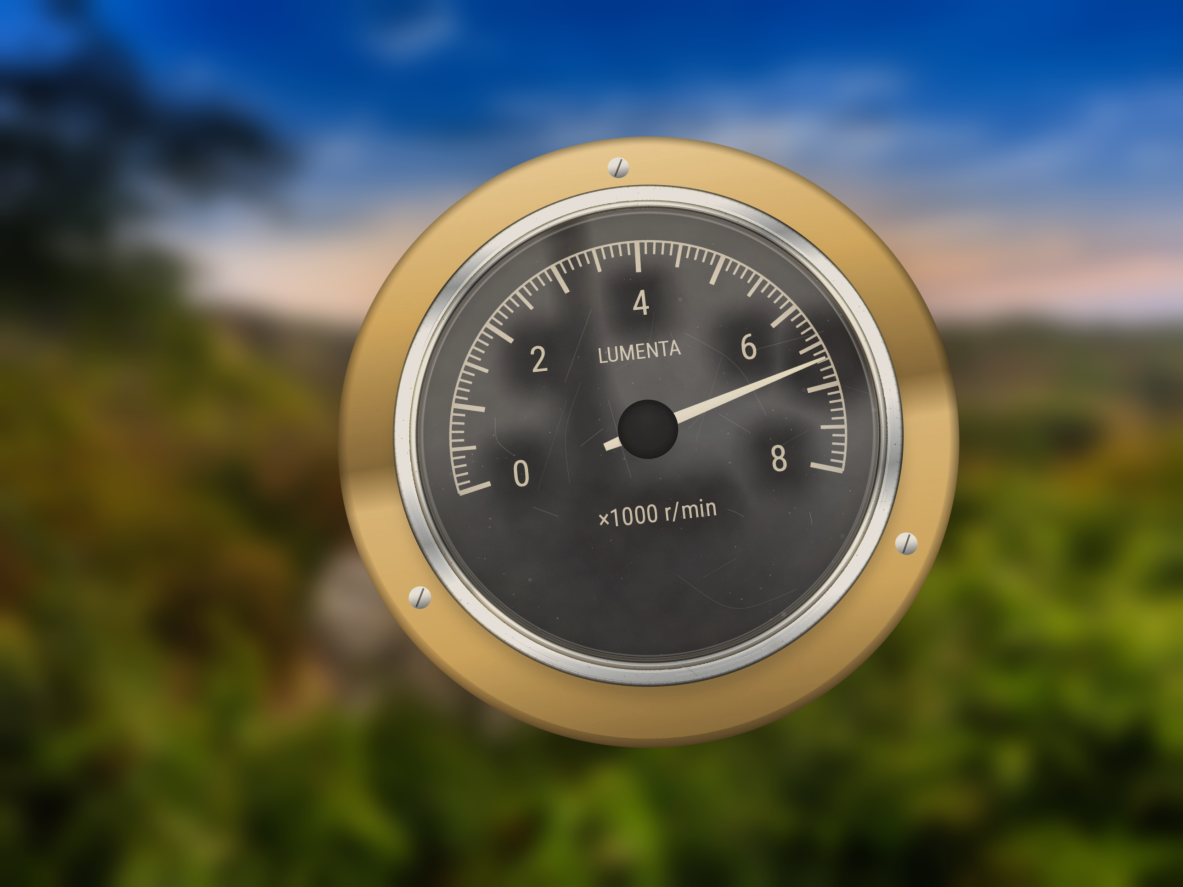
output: 6700 rpm
